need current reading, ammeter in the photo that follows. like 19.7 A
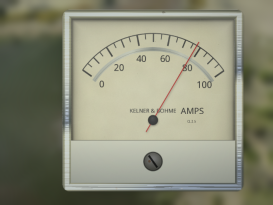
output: 77.5 A
